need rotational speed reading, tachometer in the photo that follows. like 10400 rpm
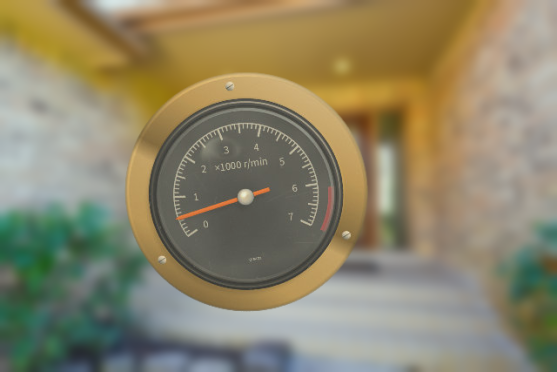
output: 500 rpm
